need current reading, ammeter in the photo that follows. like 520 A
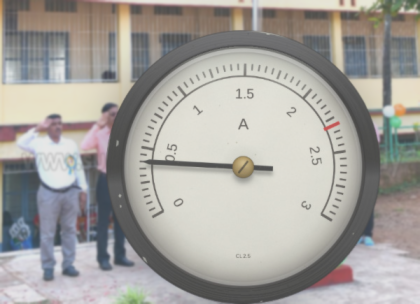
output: 0.4 A
